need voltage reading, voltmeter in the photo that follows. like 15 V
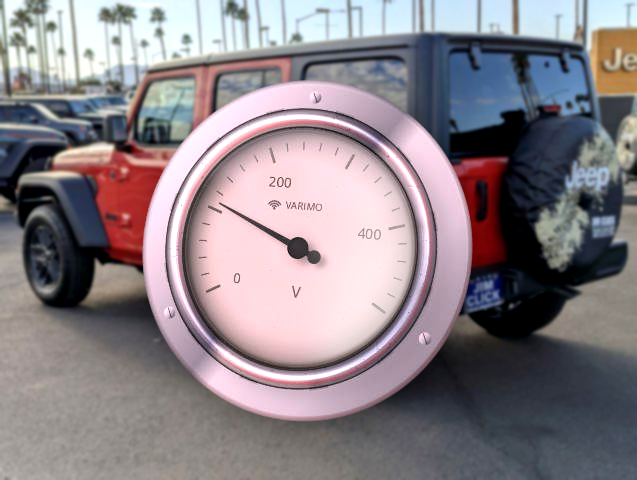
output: 110 V
